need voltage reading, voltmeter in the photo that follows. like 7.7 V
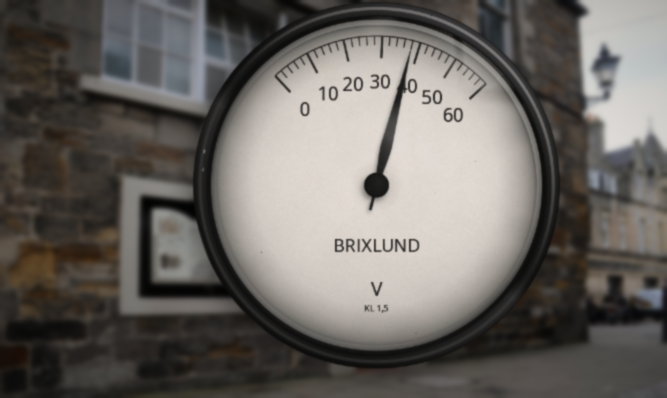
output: 38 V
